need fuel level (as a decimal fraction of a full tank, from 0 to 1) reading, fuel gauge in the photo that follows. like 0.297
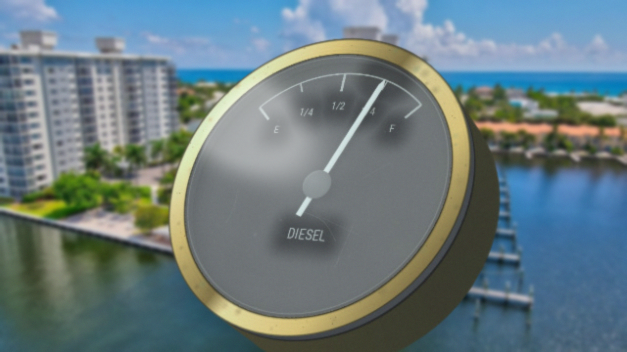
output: 0.75
